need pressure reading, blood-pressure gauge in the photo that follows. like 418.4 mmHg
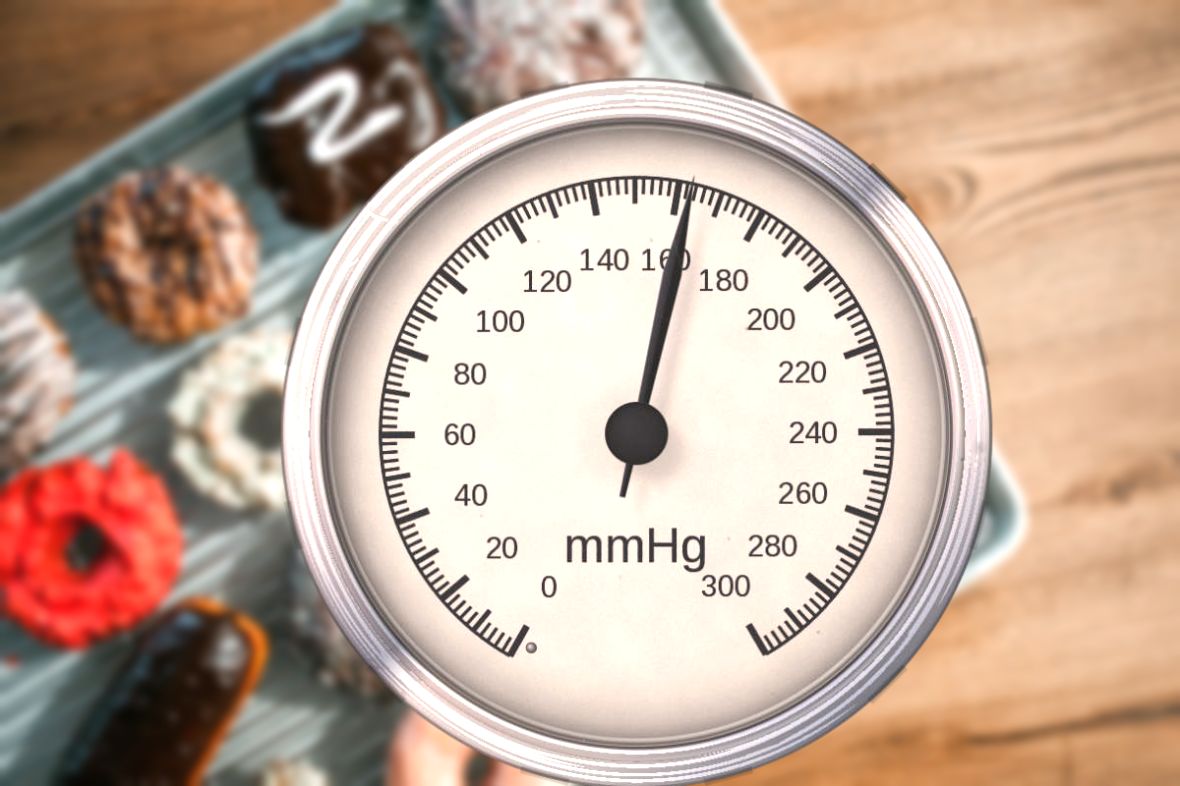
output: 163 mmHg
